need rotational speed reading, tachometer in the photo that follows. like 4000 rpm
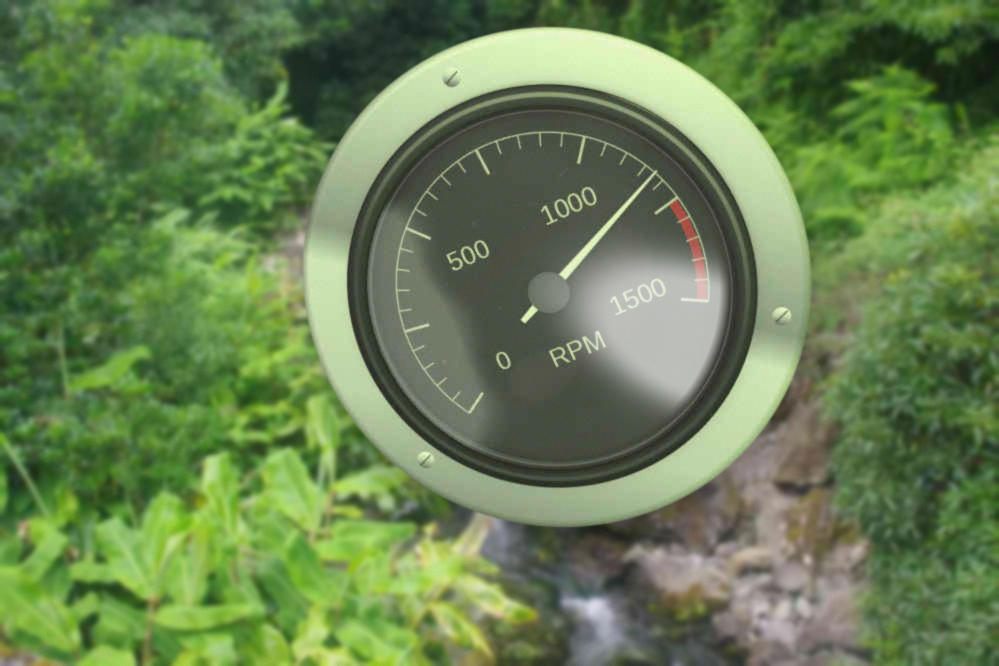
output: 1175 rpm
